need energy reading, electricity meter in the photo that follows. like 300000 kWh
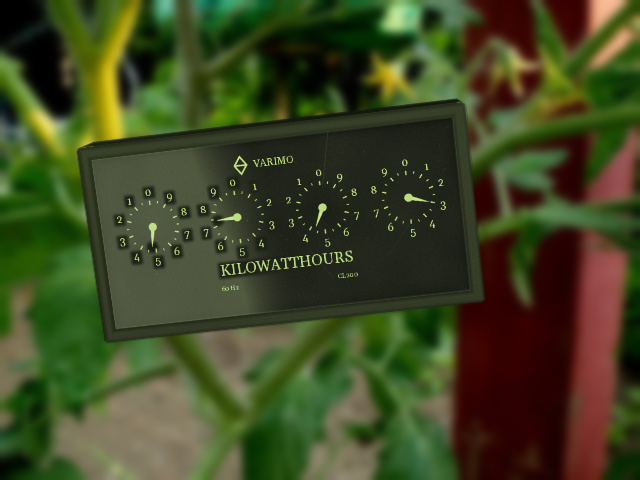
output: 4743 kWh
